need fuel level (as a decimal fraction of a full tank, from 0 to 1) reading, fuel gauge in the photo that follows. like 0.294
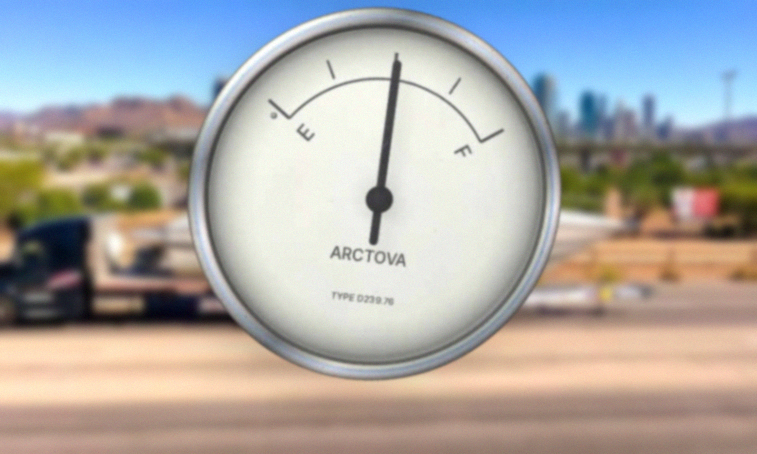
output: 0.5
